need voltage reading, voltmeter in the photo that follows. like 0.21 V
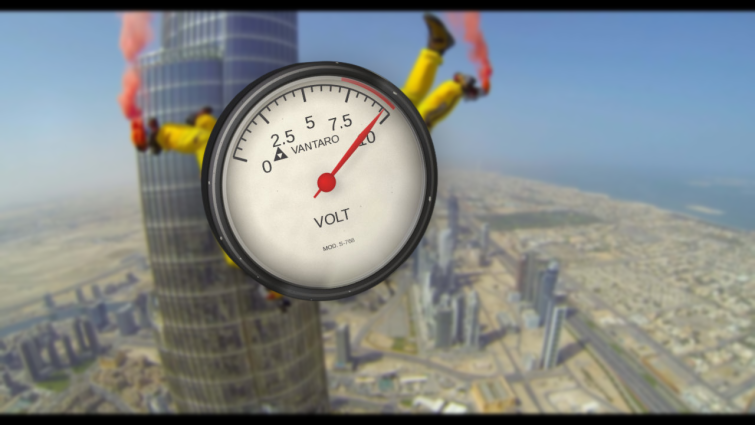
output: 9.5 V
